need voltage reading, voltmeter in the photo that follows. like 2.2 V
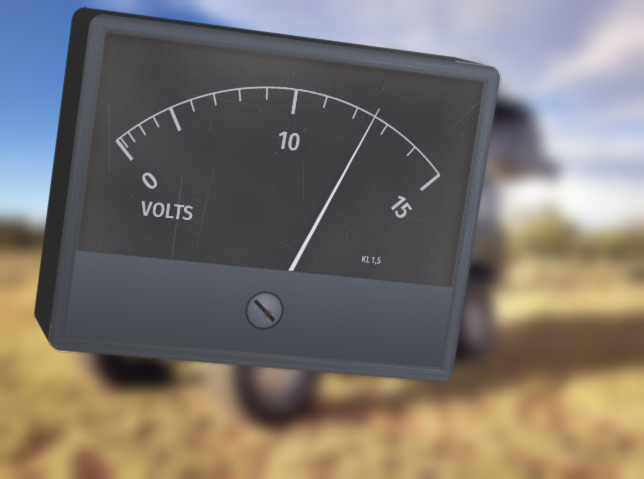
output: 12.5 V
